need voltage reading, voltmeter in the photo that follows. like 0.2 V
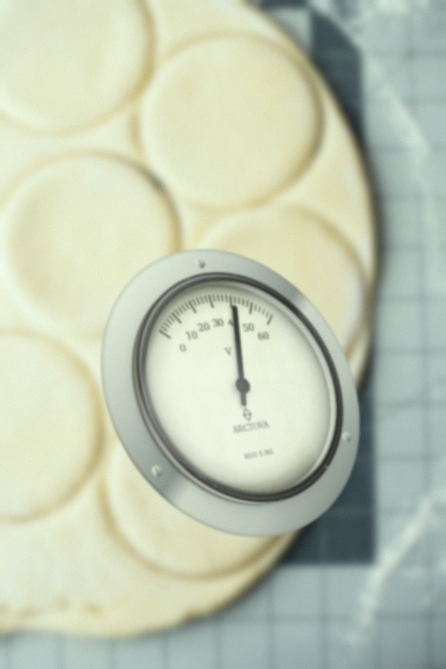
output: 40 V
